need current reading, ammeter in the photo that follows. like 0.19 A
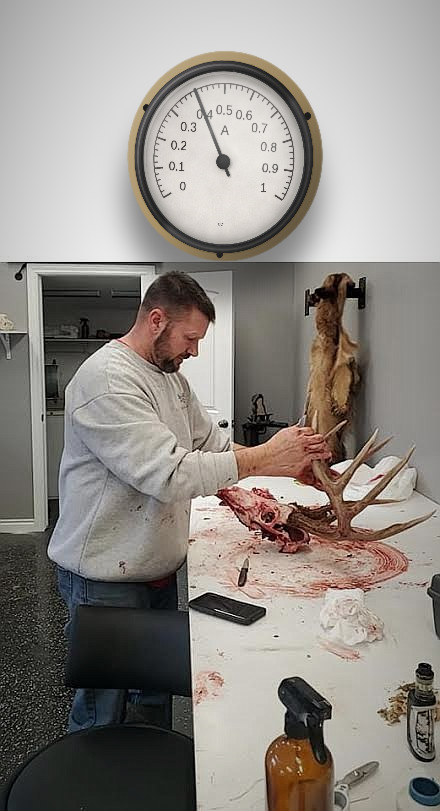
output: 0.4 A
